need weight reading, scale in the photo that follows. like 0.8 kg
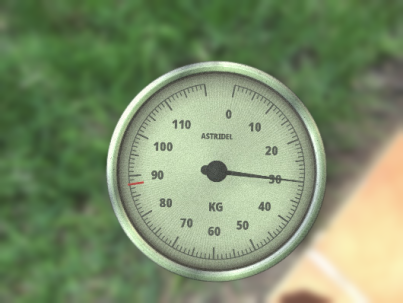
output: 30 kg
